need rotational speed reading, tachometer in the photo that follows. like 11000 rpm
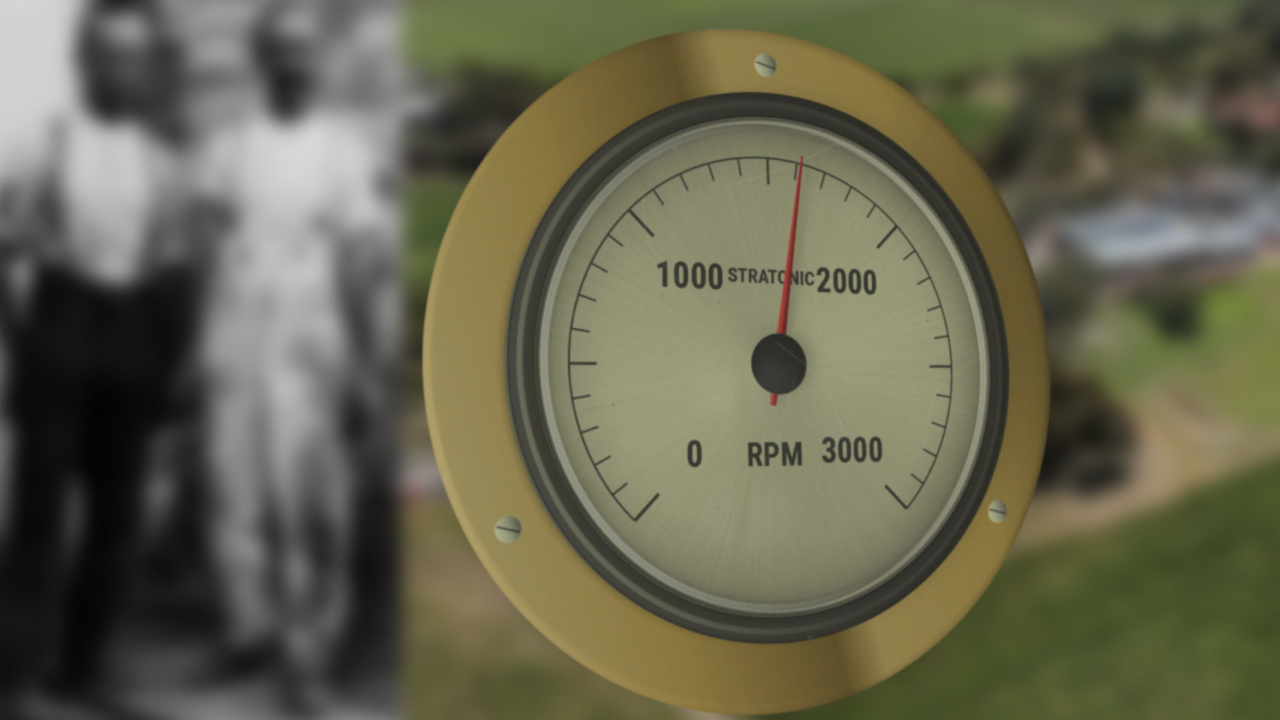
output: 1600 rpm
